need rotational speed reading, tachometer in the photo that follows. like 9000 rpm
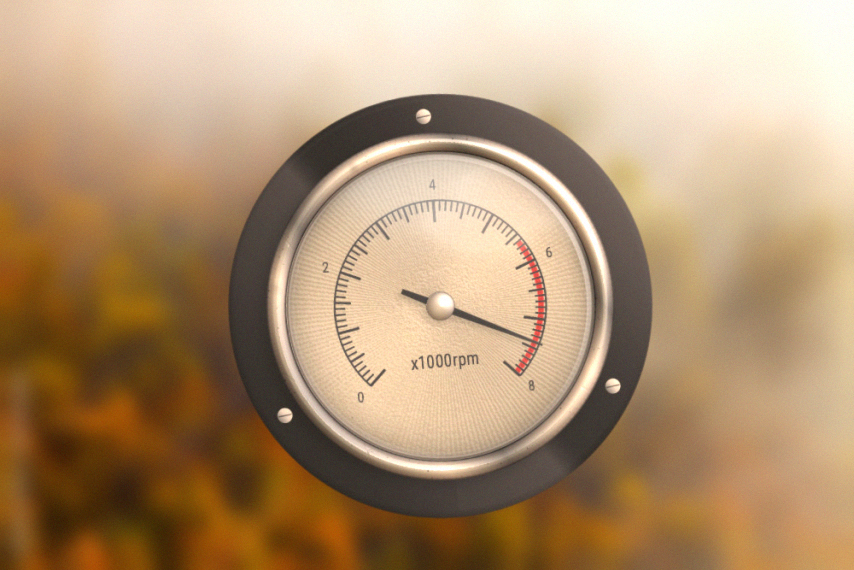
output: 7400 rpm
